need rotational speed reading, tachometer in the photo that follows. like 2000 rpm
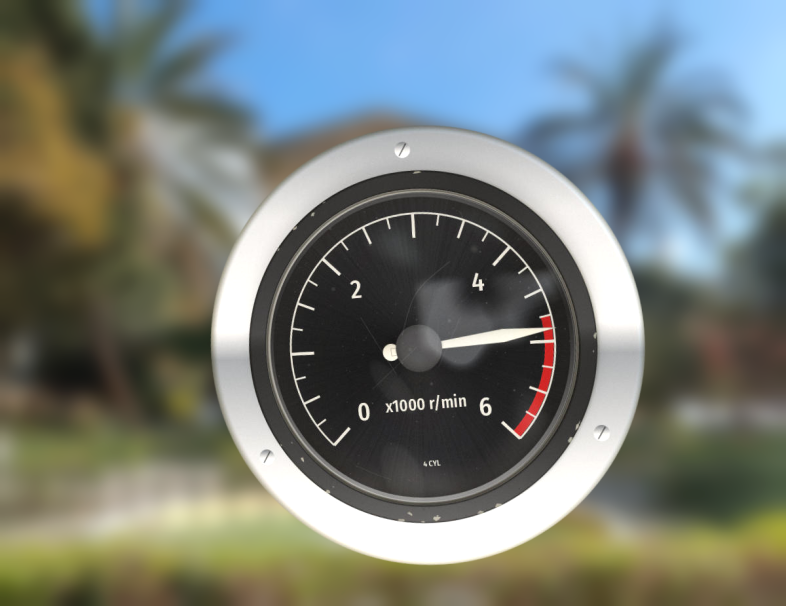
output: 4875 rpm
